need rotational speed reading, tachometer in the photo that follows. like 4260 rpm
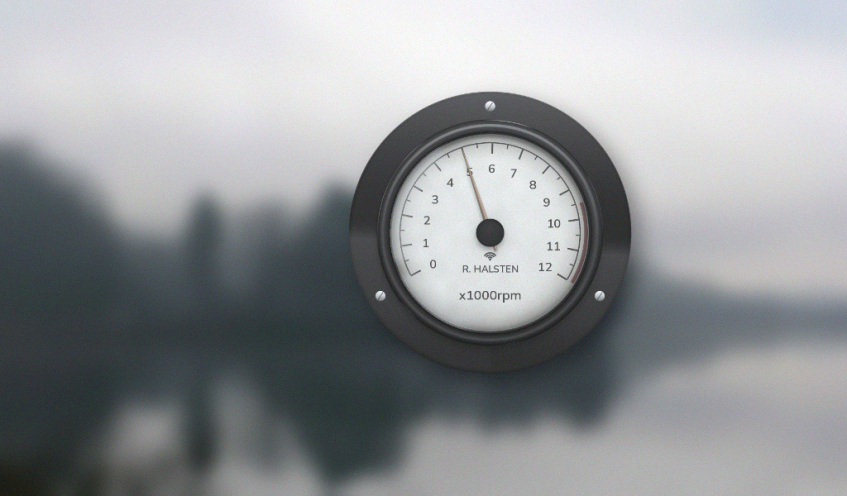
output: 5000 rpm
